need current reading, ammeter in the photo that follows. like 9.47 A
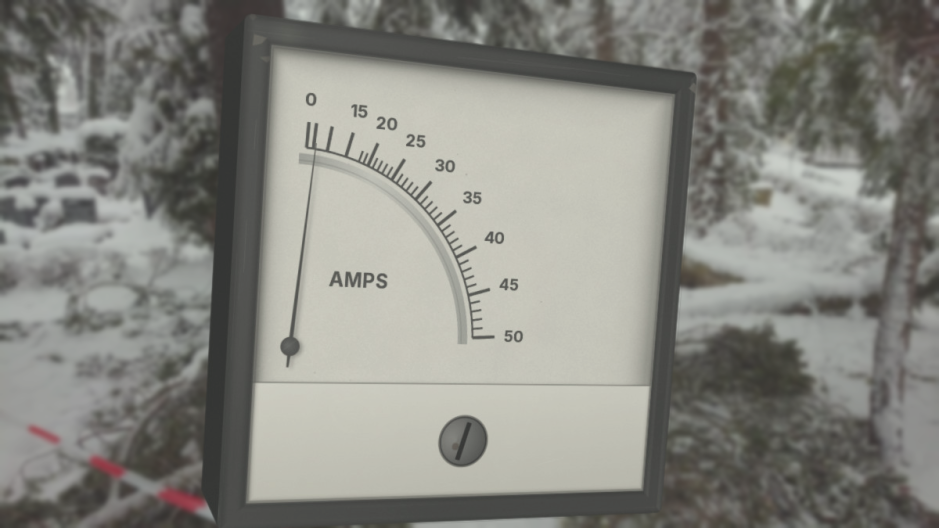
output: 5 A
